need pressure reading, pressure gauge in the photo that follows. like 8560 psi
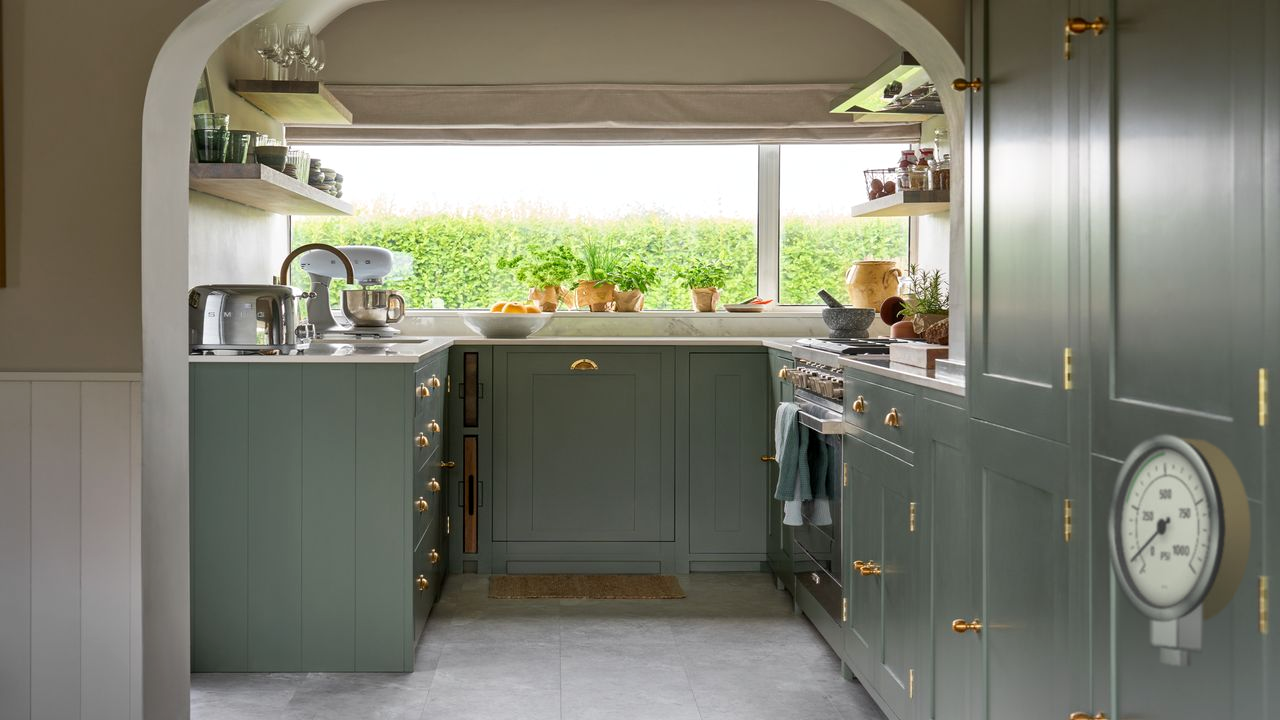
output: 50 psi
